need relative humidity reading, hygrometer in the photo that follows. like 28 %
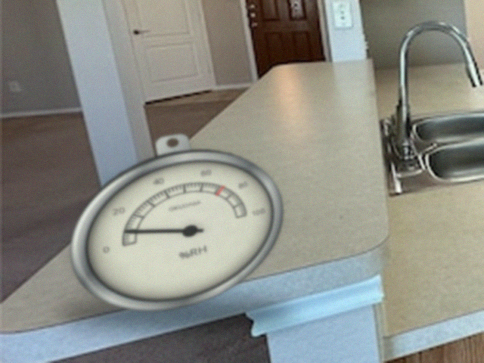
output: 10 %
